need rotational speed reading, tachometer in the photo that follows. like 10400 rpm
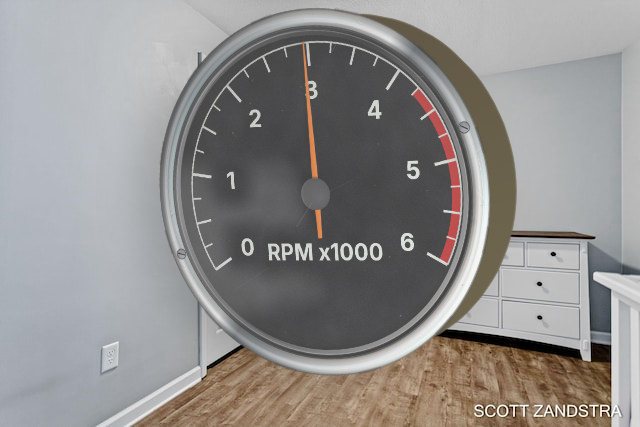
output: 3000 rpm
